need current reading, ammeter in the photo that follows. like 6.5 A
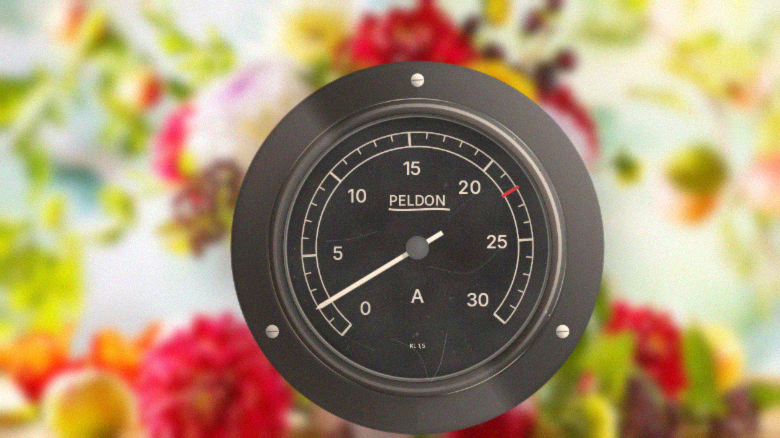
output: 2 A
